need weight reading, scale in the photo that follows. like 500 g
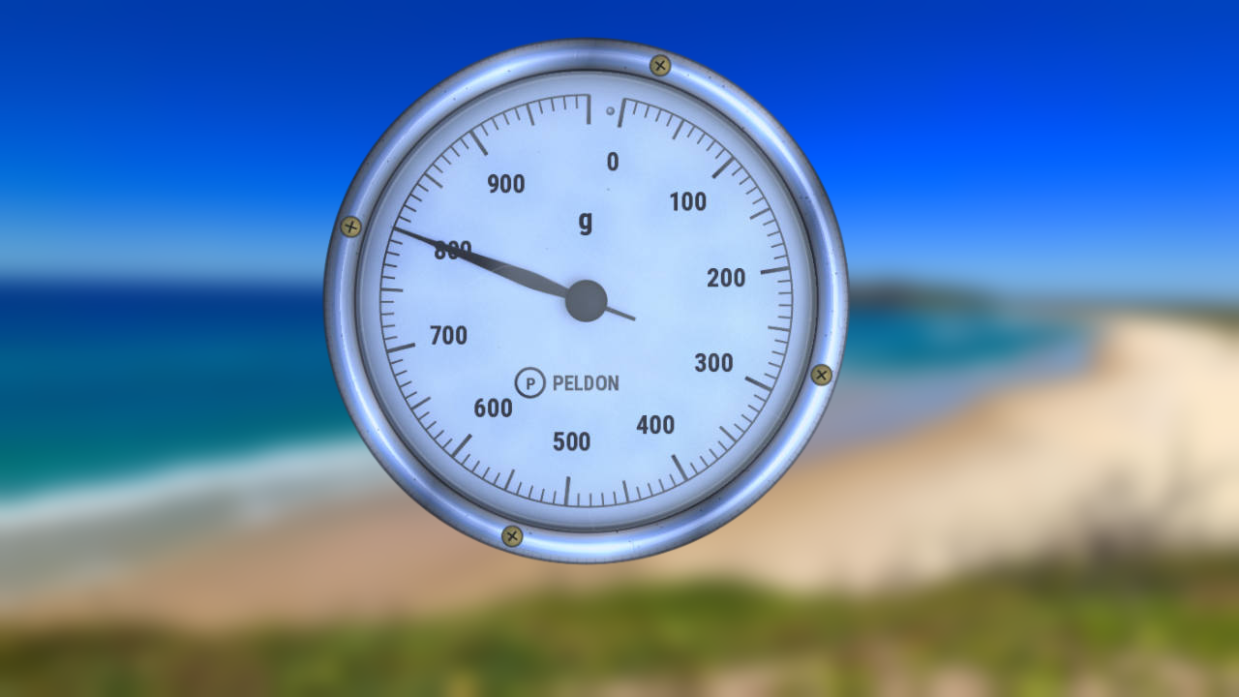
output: 800 g
